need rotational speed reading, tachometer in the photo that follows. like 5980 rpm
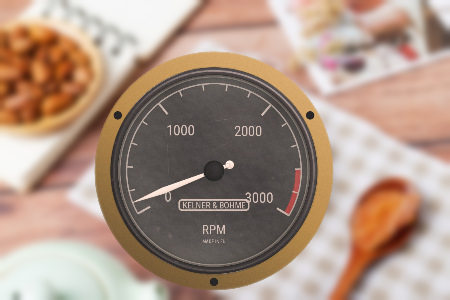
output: 100 rpm
